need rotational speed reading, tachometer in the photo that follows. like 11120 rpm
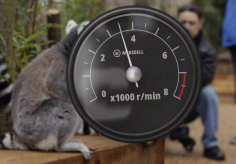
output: 3500 rpm
